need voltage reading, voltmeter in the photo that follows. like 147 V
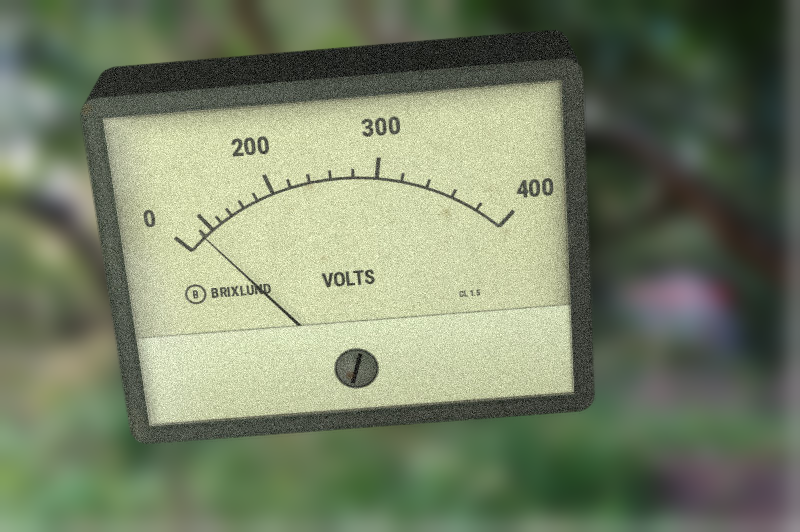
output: 80 V
